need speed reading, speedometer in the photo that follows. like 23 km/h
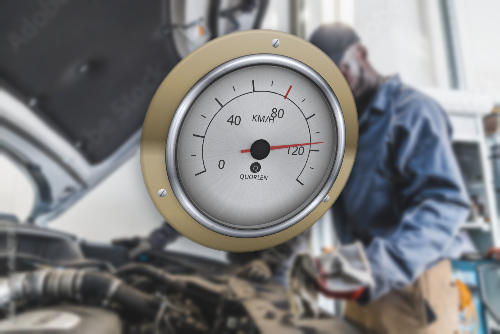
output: 115 km/h
